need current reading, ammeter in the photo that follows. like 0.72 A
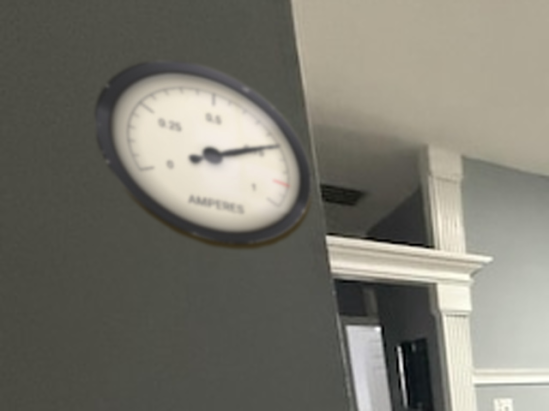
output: 0.75 A
